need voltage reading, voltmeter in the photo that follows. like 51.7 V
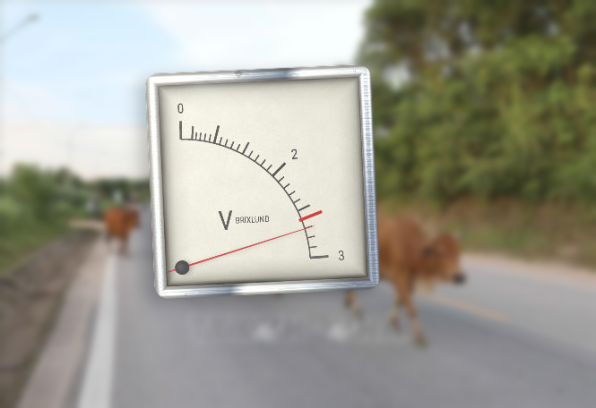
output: 2.7 V
